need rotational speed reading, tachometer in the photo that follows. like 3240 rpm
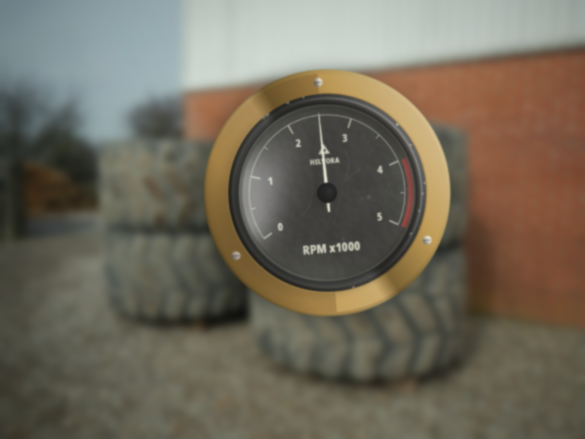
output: 2500 rpm
